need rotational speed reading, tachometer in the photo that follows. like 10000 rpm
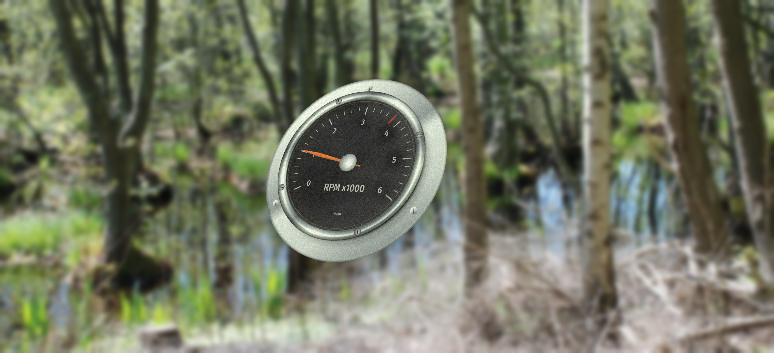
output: 1000 rpm
